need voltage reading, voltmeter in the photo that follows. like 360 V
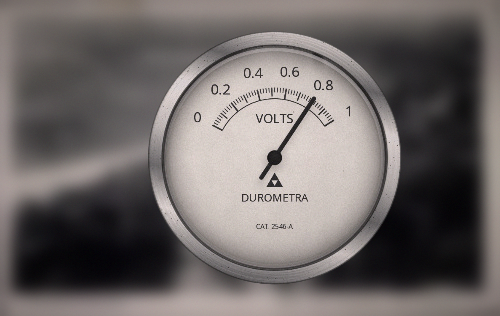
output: 0.8 V
